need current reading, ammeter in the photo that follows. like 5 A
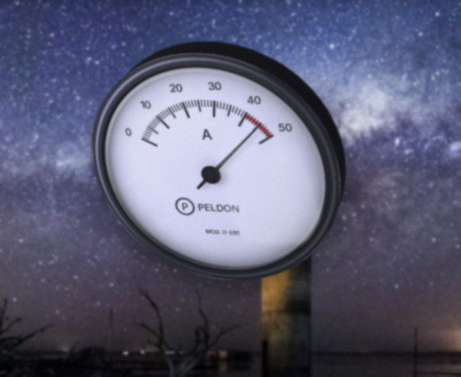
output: 45 A
